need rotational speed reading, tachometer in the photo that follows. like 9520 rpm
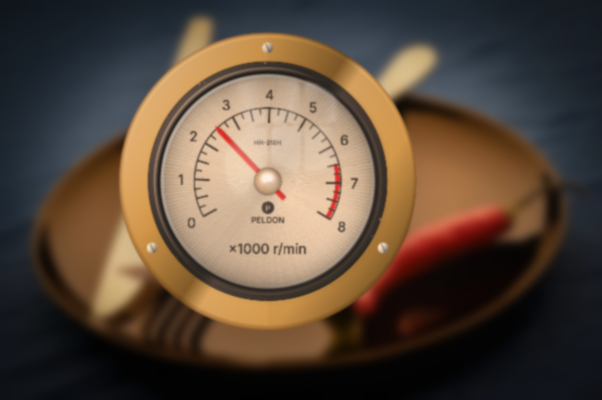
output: 2500 rpm
